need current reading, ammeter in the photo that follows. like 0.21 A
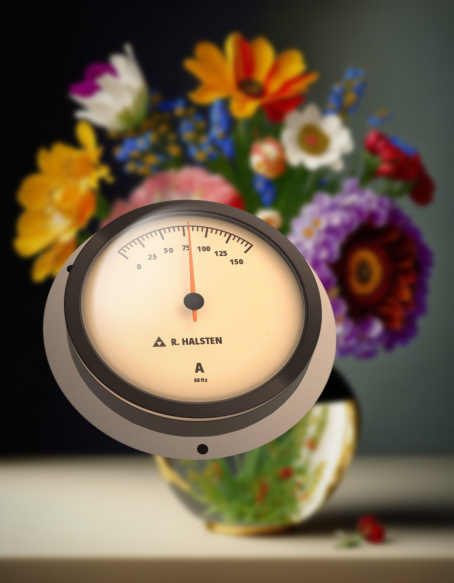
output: 80 A
